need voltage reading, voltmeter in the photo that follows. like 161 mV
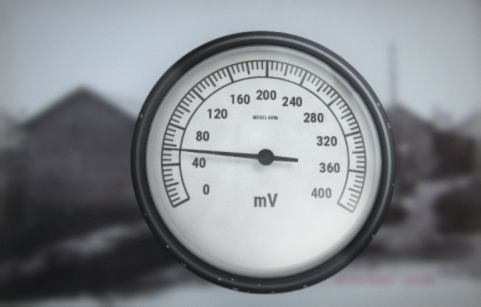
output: 55 mV
